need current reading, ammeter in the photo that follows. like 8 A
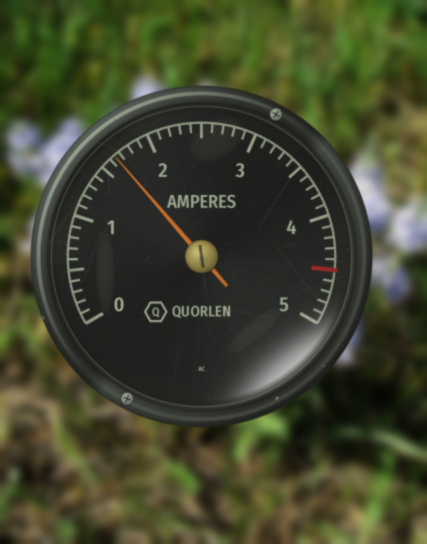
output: 1.65 A
